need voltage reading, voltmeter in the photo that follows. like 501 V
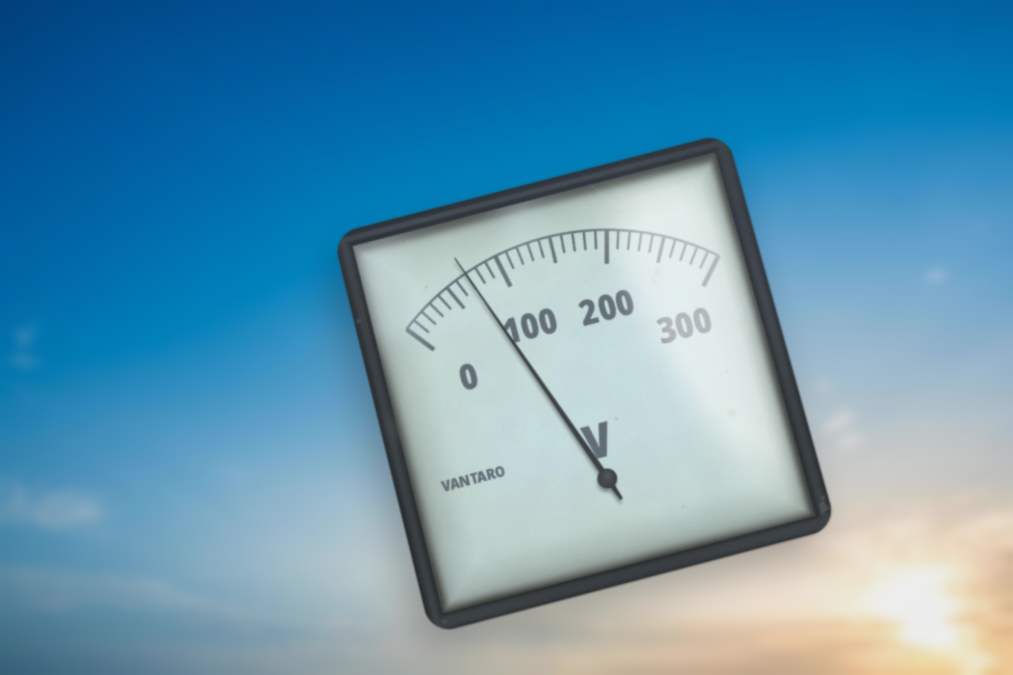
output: 70 V
